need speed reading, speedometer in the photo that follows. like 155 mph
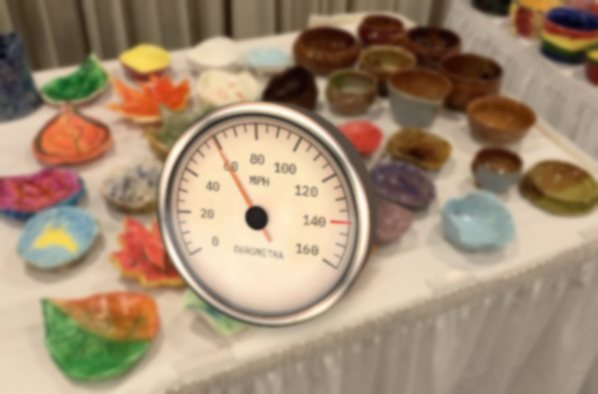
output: 60 mph
